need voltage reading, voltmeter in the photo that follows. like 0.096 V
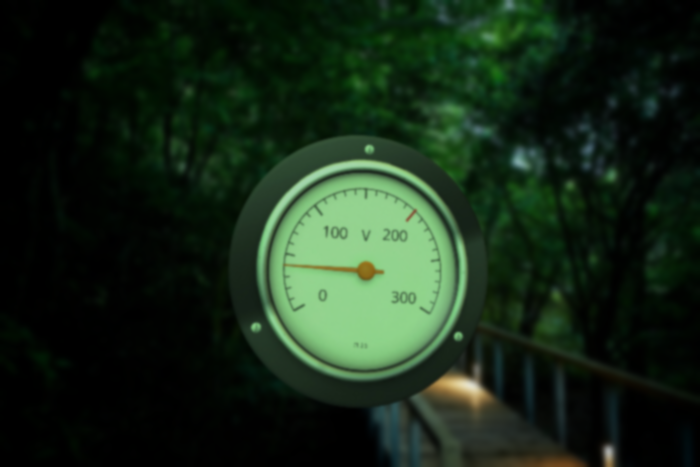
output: 40 V
